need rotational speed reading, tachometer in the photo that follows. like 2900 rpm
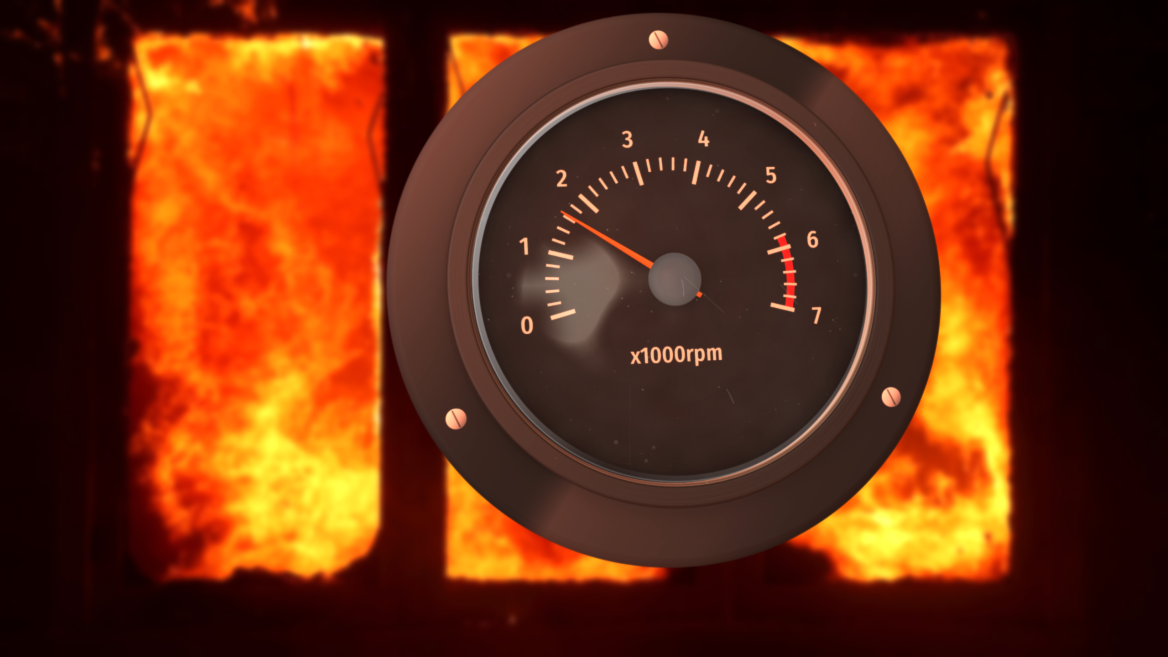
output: 1600 rpm
